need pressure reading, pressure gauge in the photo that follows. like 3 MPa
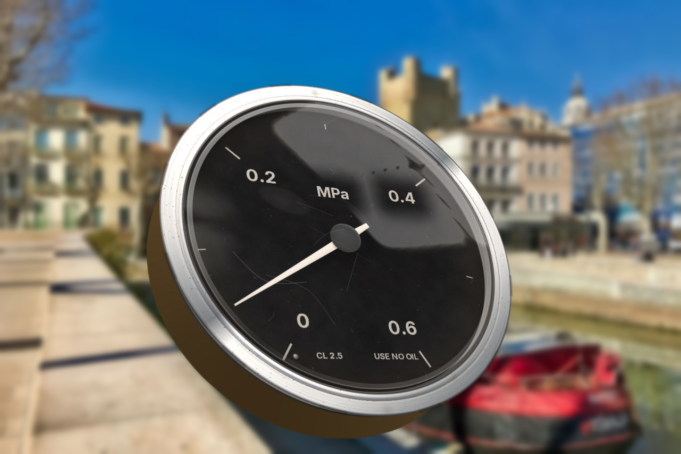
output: 0.05 MPa
